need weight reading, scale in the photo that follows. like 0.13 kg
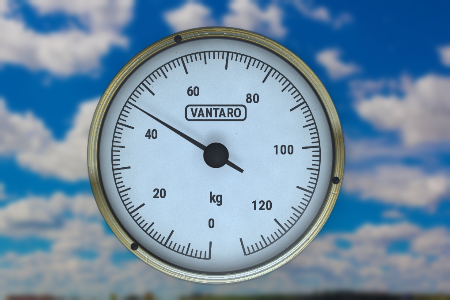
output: 45 kg
